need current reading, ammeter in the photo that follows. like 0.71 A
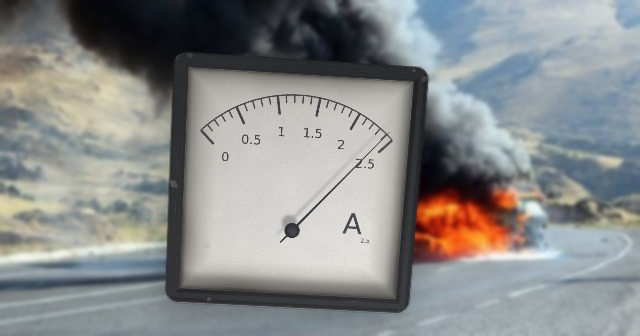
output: 2.4 A
